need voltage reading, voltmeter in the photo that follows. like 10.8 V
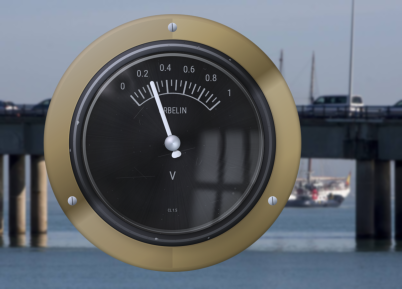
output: 0.25 V
